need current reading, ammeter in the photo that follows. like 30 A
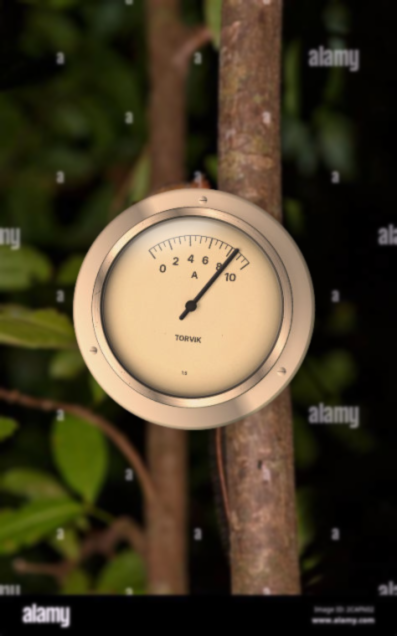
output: 8.5 A
